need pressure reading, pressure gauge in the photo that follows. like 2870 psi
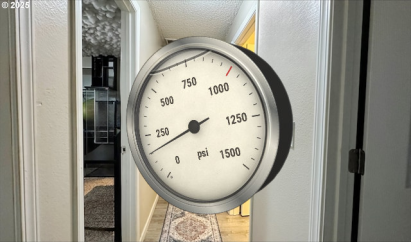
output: 150 psi
